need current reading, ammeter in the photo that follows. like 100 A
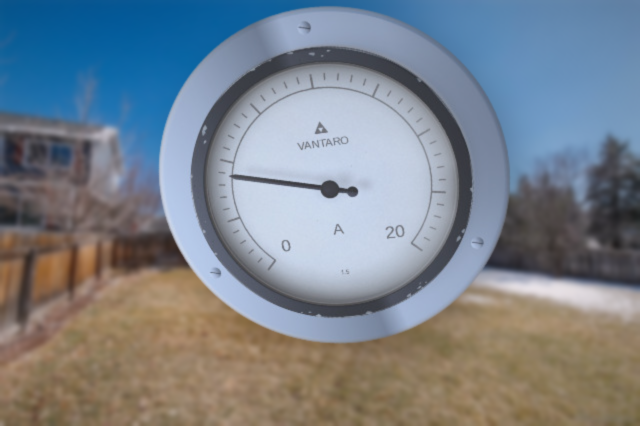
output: 4.5 A
